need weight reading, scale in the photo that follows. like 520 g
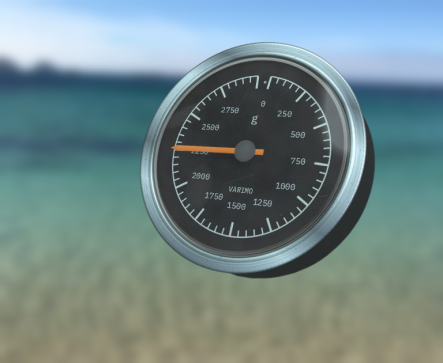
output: 2250 g
